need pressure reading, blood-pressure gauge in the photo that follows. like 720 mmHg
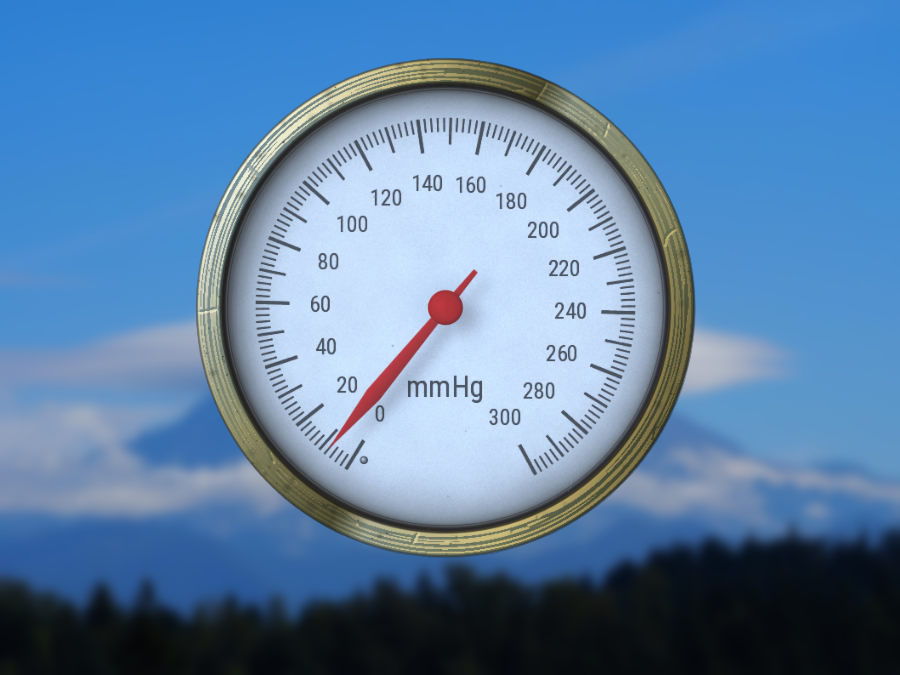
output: 8 mmHg
